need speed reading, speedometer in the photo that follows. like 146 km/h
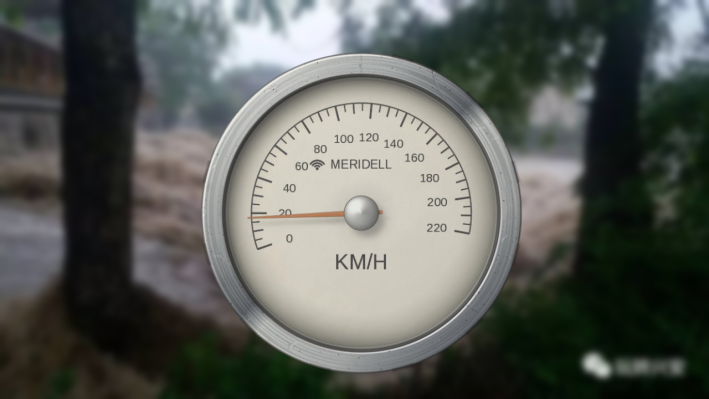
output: 17.5 km/h
